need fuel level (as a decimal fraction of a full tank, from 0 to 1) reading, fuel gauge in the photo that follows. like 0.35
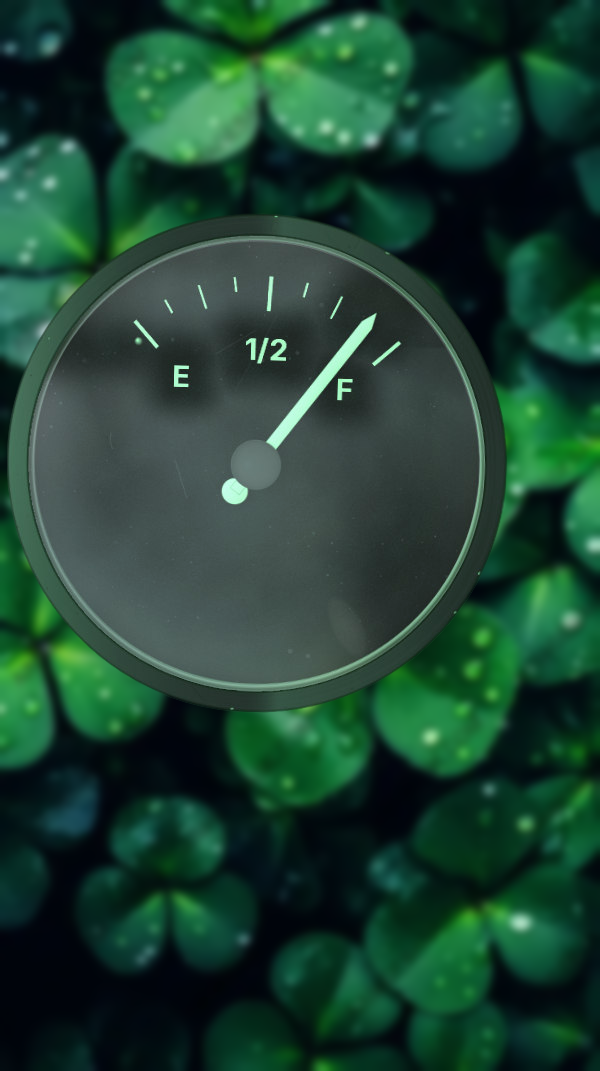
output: 0.875
